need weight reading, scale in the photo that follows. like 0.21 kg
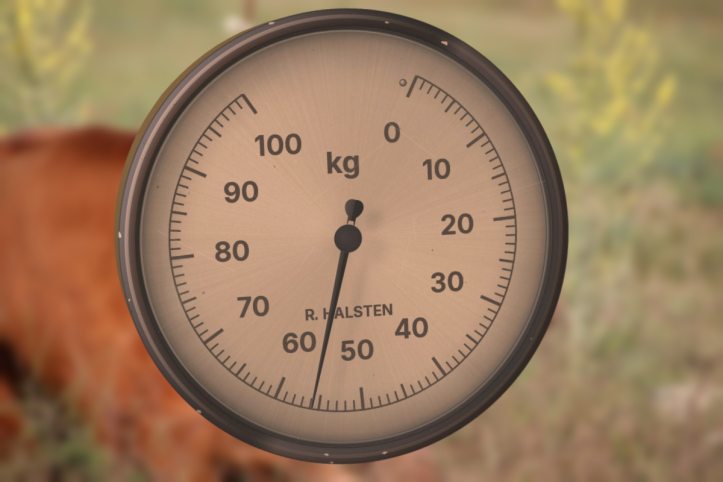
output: 56 kg
